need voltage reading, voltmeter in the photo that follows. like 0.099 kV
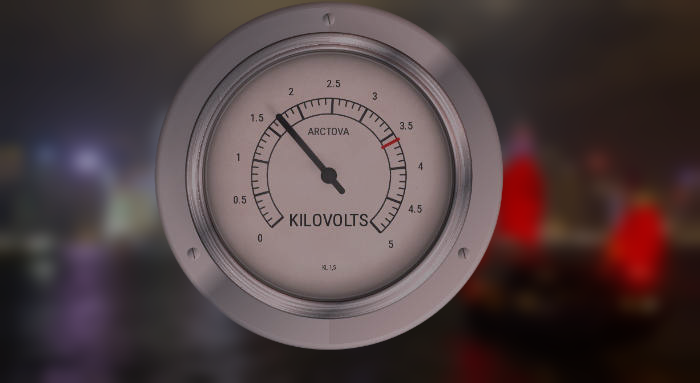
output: 1.7 kV
